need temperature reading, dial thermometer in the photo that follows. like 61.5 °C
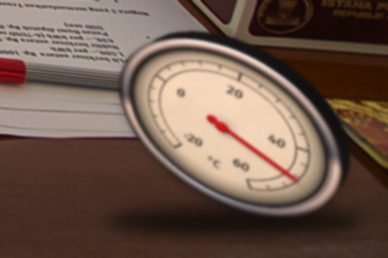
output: 48 °C
